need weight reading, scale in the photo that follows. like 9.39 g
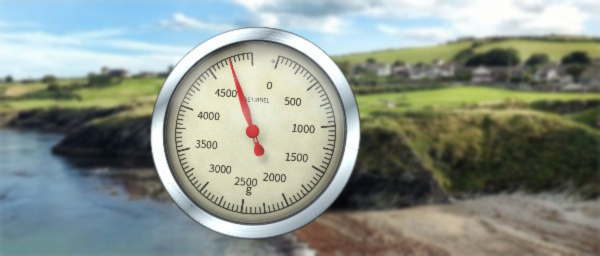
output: 4750 g
